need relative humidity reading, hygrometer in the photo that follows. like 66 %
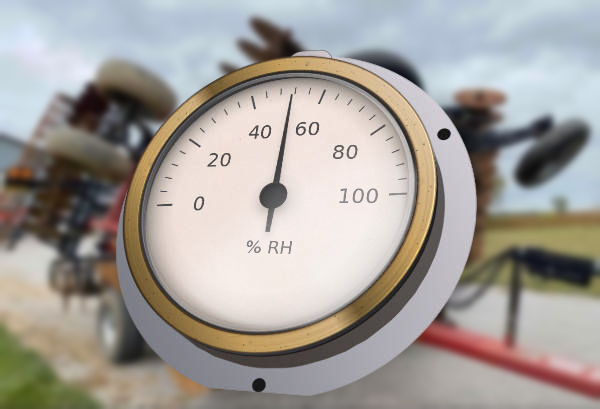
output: 52 %
